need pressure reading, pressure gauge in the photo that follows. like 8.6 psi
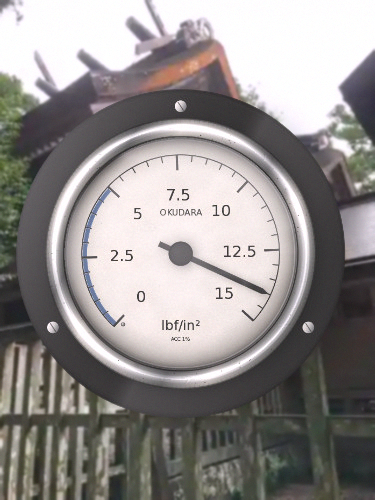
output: 14 psi
